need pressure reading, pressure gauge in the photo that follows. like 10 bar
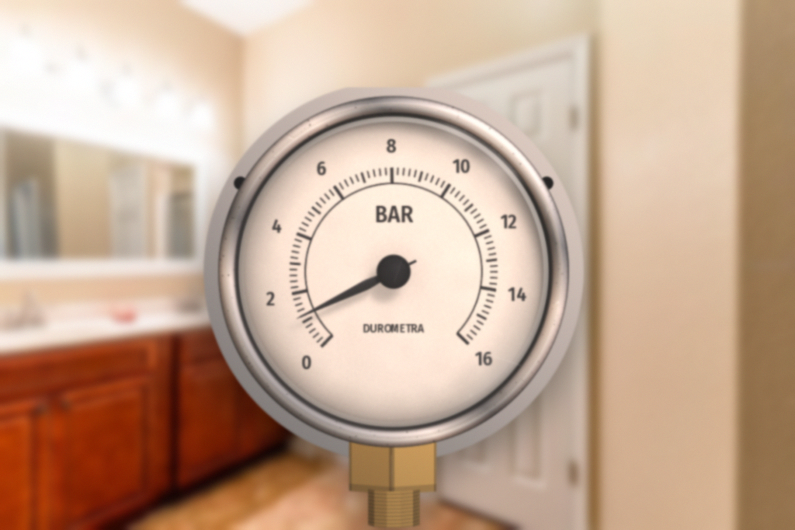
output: 1.2 bar
